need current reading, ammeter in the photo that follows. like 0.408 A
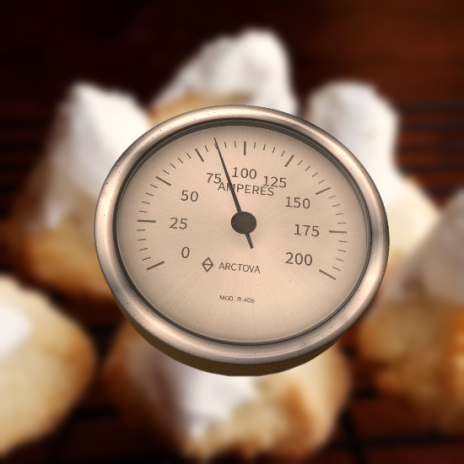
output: 85 A
